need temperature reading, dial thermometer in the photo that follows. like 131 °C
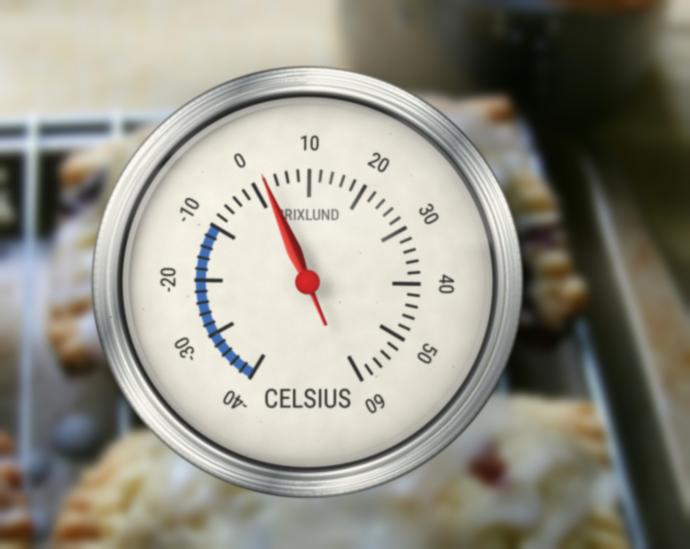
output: 2 °C
